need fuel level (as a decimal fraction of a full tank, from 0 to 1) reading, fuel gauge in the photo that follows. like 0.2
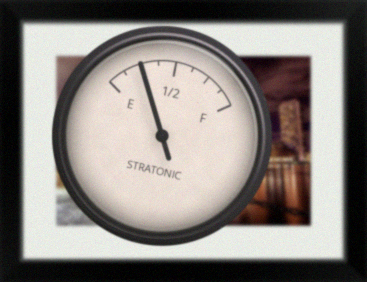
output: 0.25
